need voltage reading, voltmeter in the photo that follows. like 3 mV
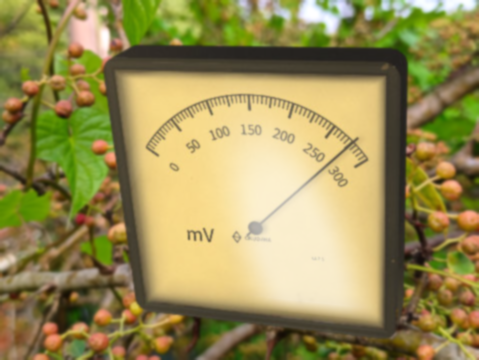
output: 275 mV
